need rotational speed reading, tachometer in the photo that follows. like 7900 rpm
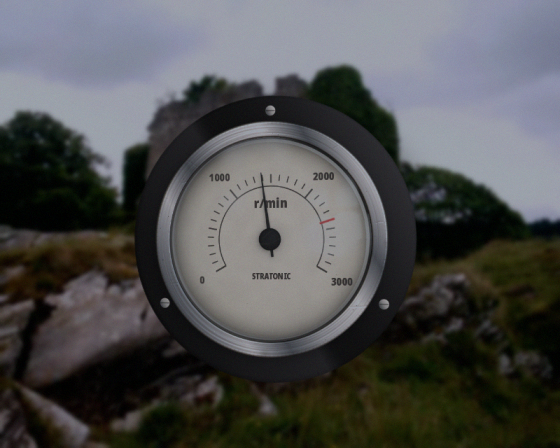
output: 1400 rpm
